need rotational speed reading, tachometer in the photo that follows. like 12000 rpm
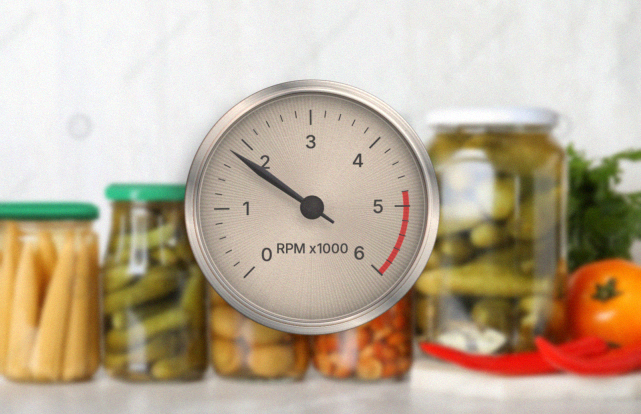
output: 1800 rpm
